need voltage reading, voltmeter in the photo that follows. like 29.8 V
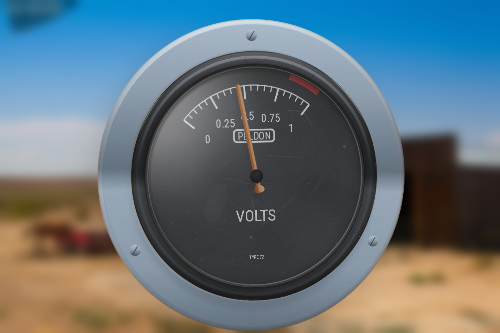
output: 0.45 V
